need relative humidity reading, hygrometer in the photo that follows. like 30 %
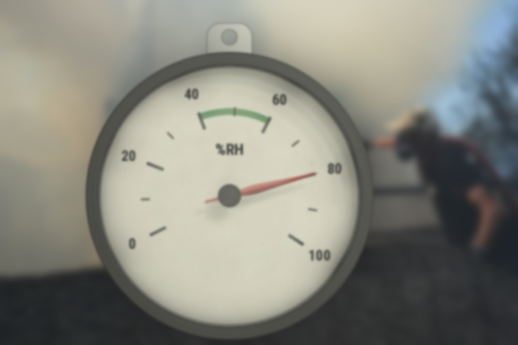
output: 80 %
